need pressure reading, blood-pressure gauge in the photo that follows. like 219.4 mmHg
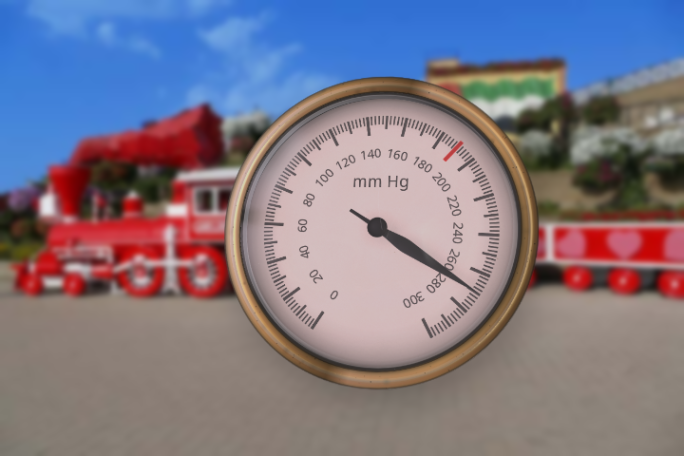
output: 270 mmHg
